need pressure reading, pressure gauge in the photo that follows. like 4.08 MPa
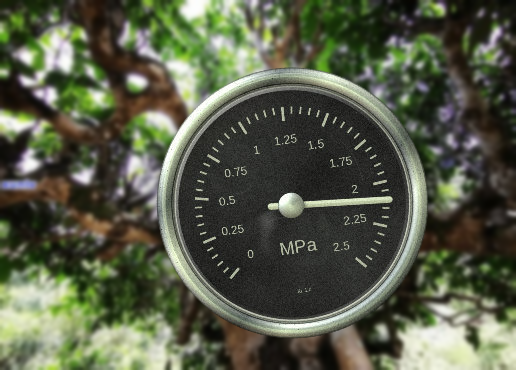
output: 2.1 MPa
